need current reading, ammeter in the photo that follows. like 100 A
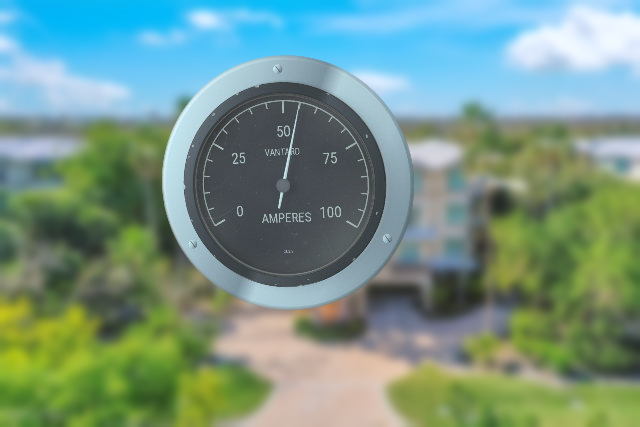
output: 55 A
